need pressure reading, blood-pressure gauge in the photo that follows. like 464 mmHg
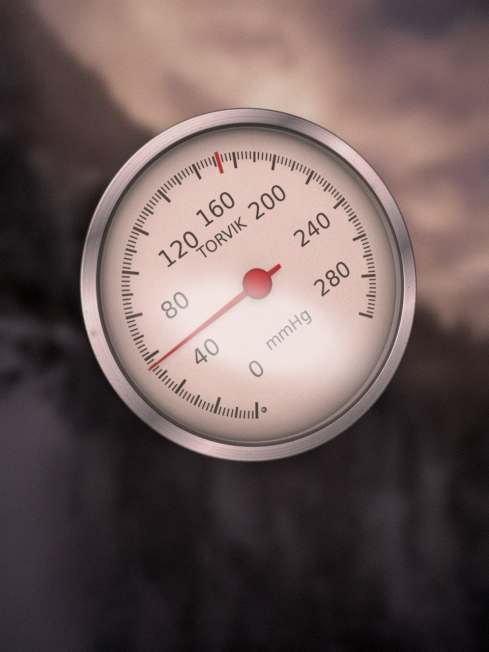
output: 56 mmHg
